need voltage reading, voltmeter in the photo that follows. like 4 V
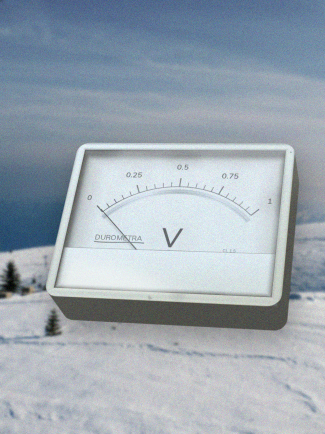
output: 0 V
